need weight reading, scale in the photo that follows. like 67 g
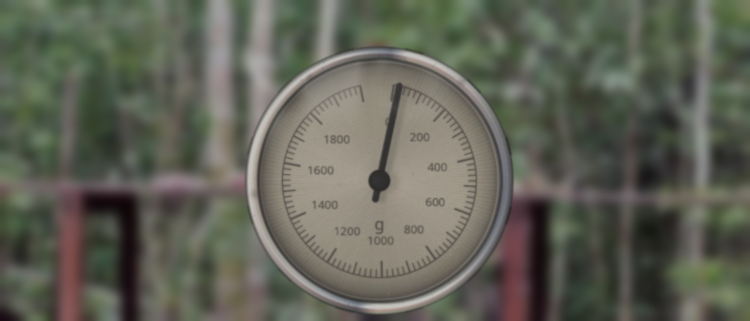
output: 20 g
